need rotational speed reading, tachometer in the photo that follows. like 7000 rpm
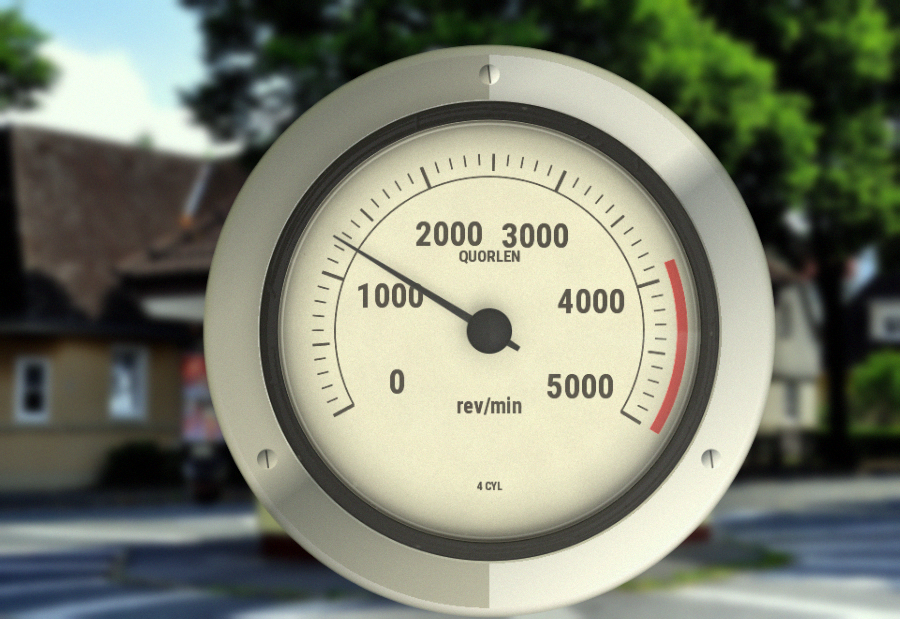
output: 1250 rpm
